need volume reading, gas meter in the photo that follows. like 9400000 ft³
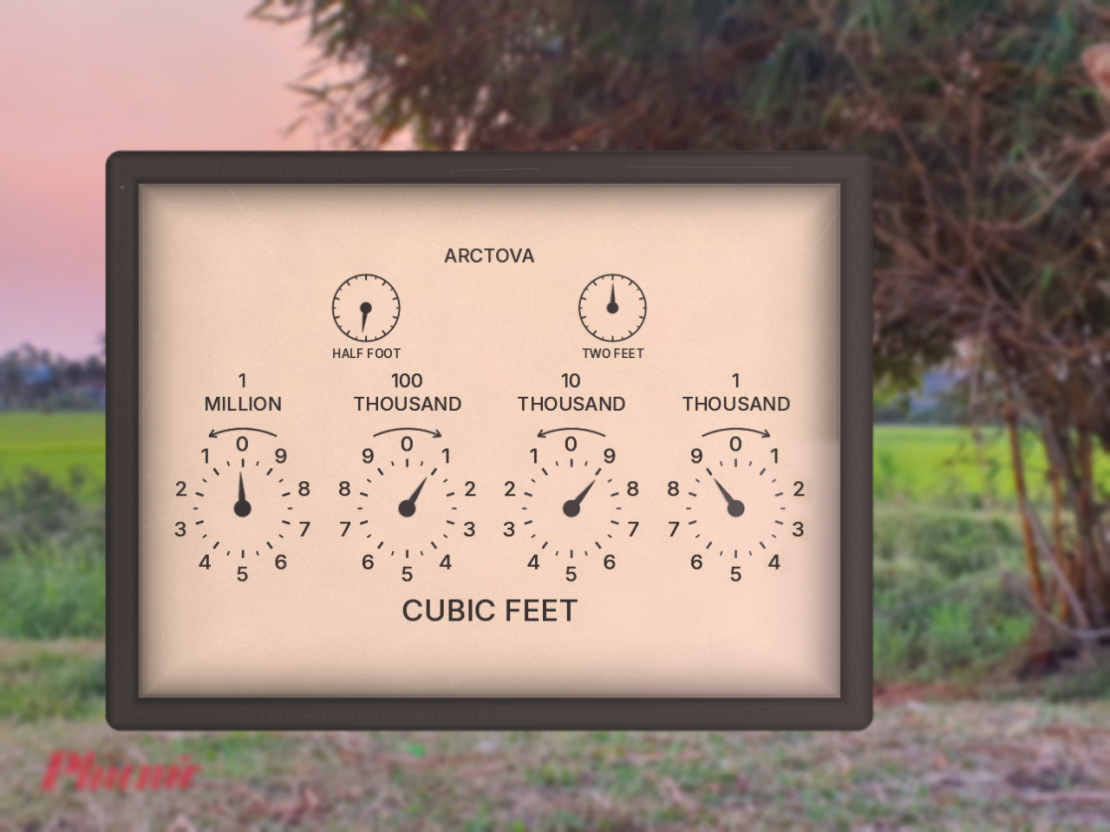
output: 8900 ft³
